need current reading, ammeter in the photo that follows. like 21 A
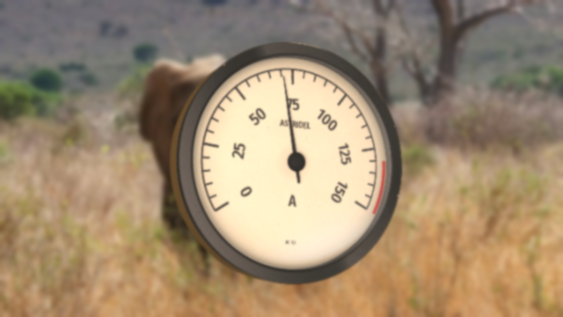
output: 70 A
